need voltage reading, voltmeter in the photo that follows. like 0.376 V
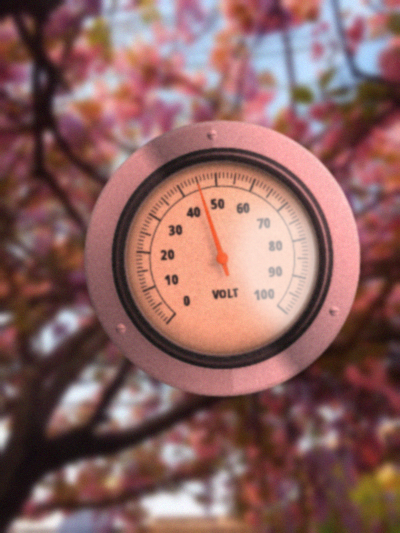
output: 45 V
